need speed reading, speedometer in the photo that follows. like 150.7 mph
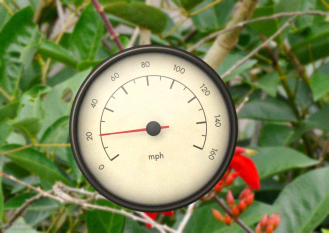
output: 20 mph
